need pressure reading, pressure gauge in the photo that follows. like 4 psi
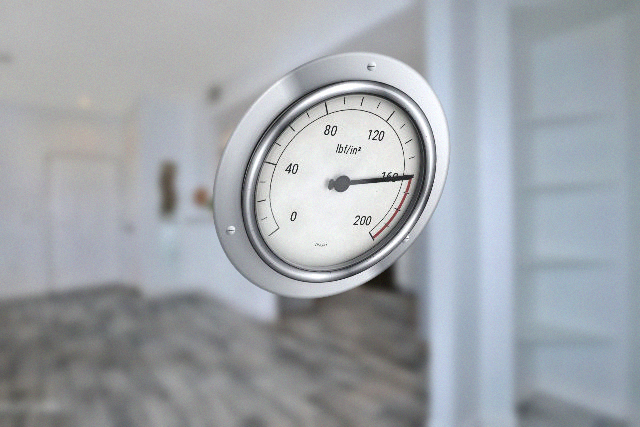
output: 160 psi
